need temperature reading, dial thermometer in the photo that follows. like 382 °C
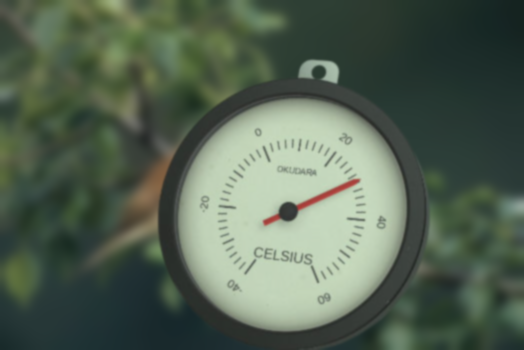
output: 30 °C
